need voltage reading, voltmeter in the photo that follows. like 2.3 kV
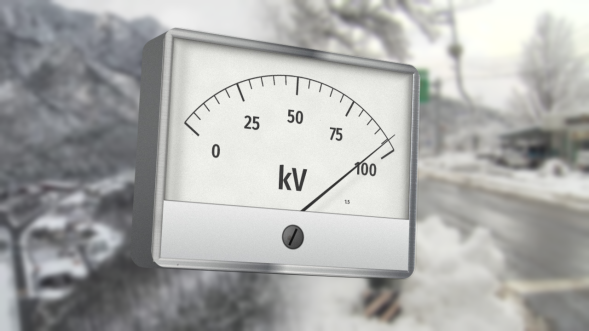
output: 95 kV
